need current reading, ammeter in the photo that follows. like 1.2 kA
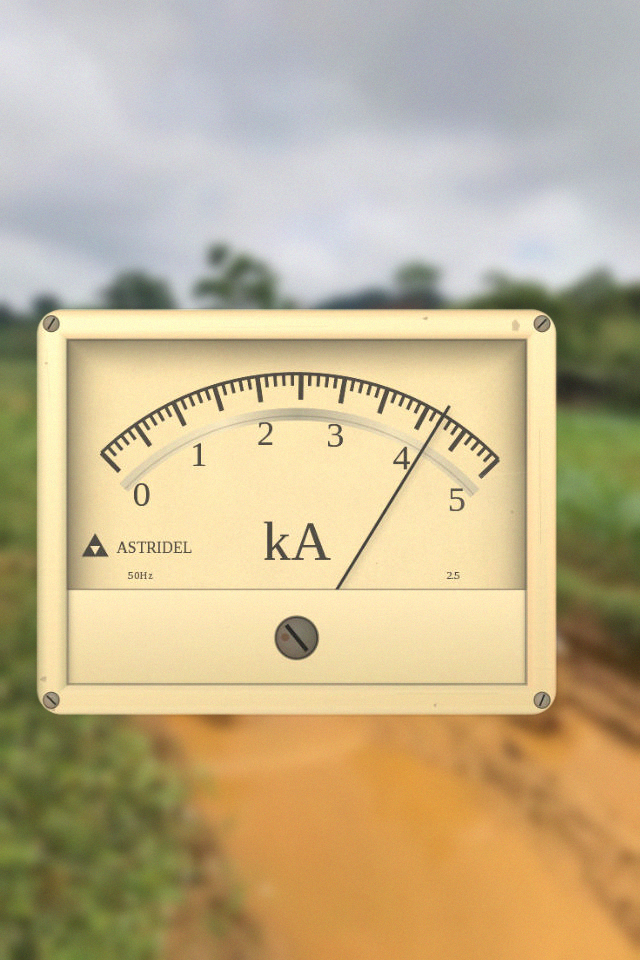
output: 4.2 kA
